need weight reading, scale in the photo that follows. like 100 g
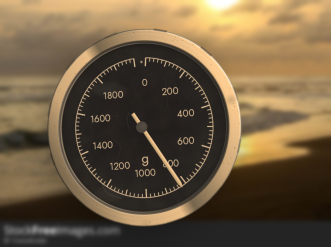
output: 820 g
